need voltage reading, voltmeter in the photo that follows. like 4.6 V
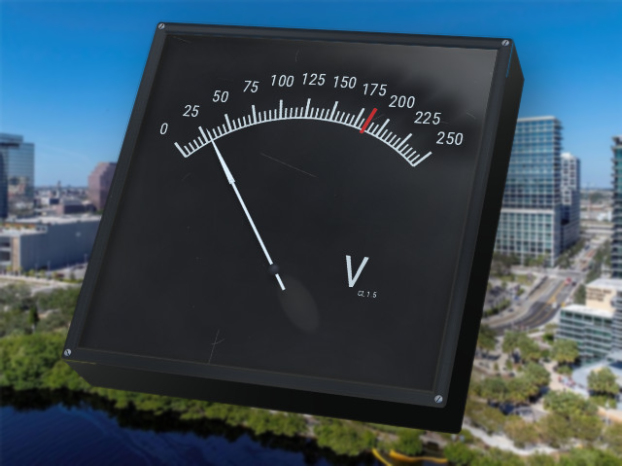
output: 30 V
